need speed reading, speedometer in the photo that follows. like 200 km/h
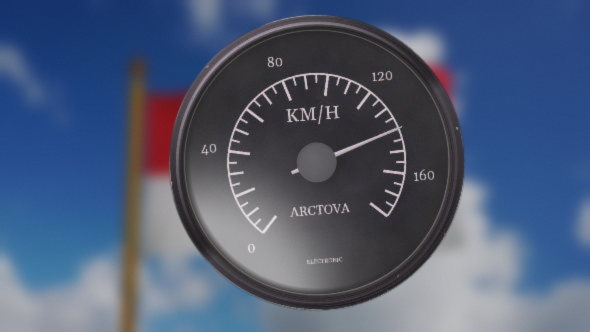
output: 140 km/h
